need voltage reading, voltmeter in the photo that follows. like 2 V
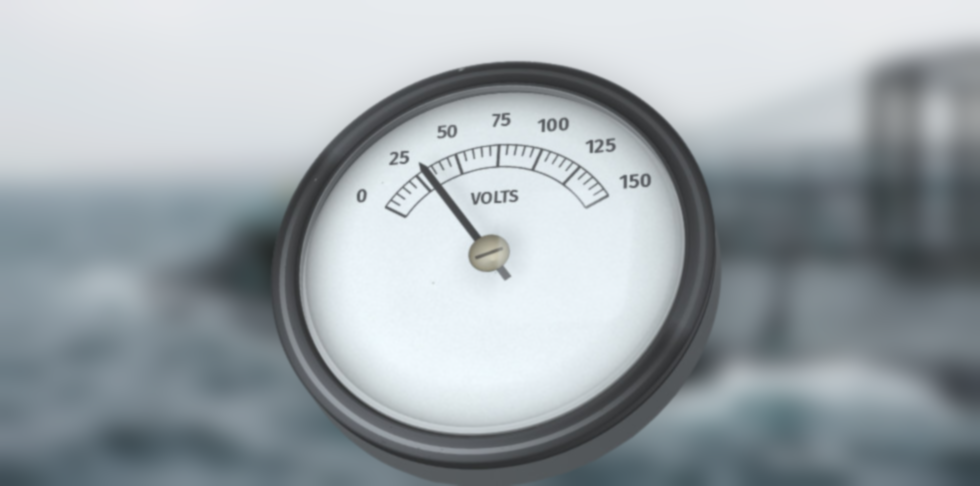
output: 30 V
